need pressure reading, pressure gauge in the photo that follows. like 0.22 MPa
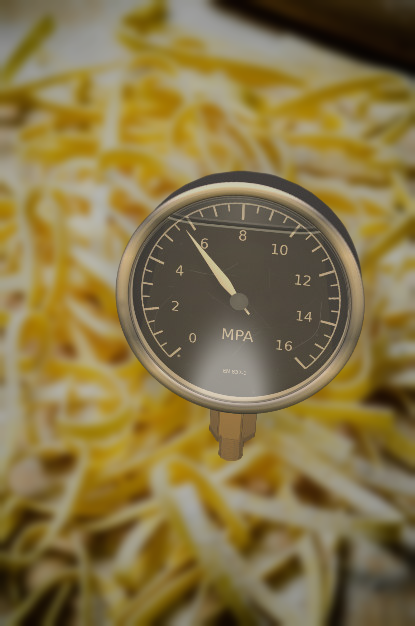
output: 5.75 MPa
